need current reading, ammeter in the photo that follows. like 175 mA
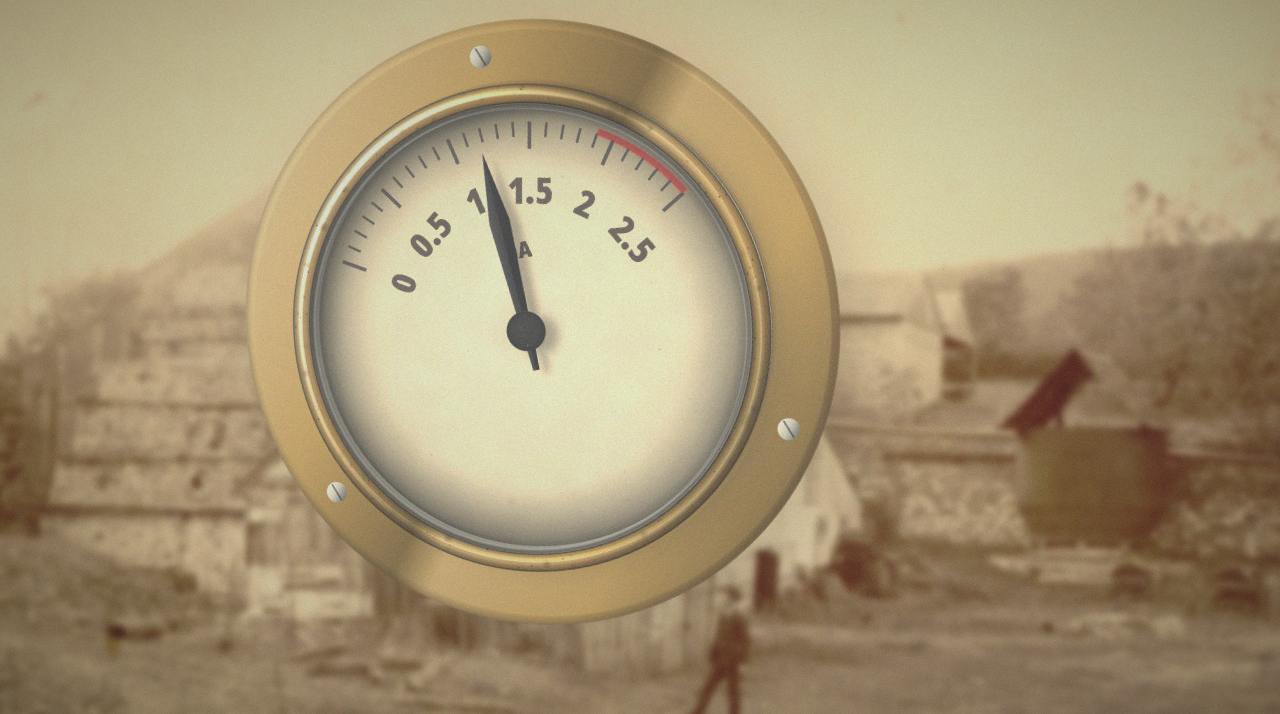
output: 1.2 mA
